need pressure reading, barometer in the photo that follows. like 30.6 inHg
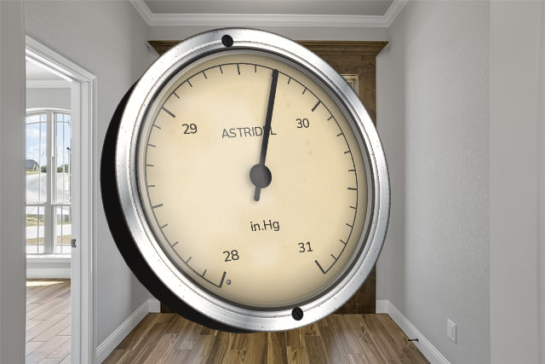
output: 29.7 inHg
